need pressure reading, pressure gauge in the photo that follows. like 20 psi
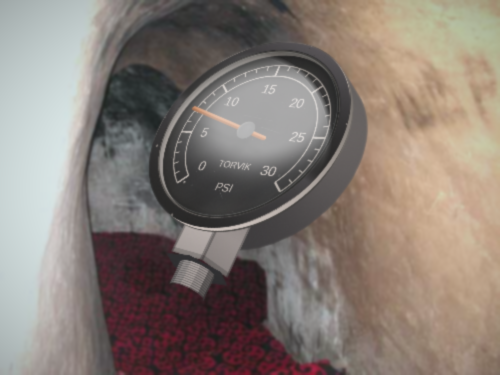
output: 7 psi
